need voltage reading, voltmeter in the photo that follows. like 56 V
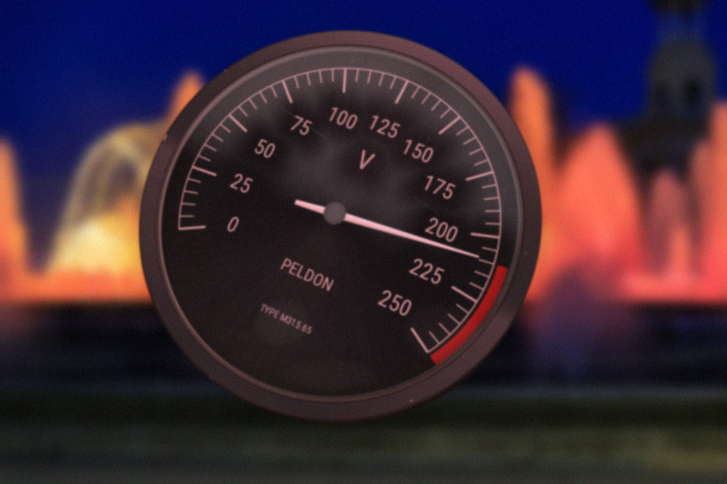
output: 210 V
